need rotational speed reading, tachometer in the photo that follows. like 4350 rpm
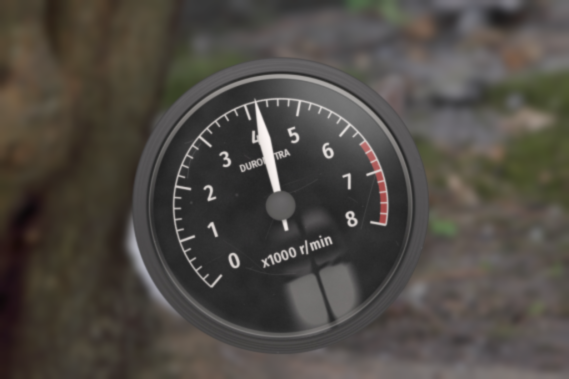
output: 4200 rpm
